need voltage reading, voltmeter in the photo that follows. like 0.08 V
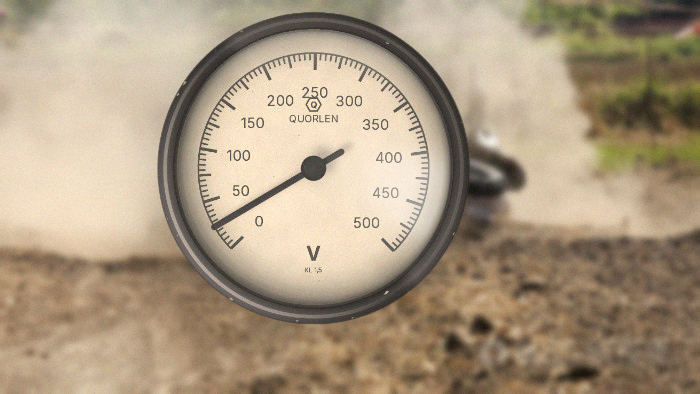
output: 25 V
